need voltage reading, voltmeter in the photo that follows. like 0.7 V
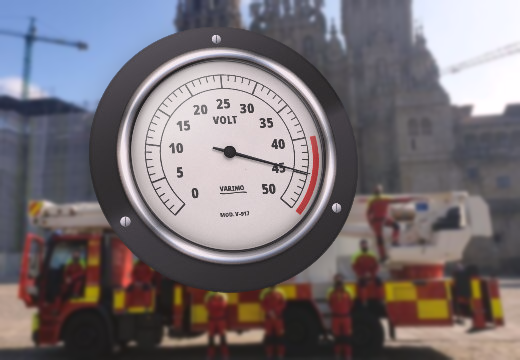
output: 45 V
